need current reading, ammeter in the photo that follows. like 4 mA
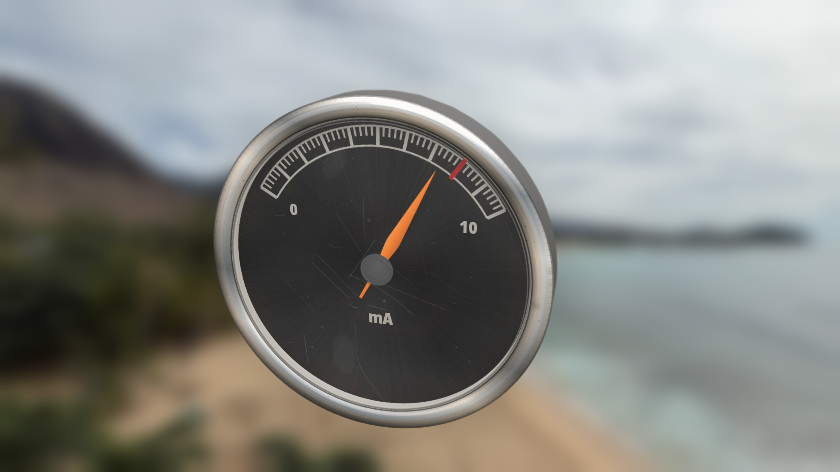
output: 7.4 mA
